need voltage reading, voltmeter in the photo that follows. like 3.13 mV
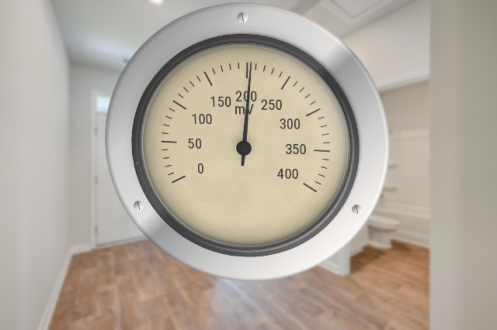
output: 205 mV
